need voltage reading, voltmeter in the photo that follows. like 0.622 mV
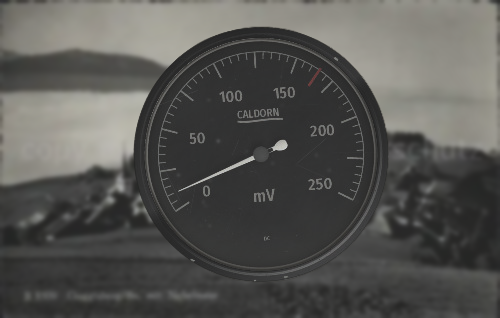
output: 10 mV
